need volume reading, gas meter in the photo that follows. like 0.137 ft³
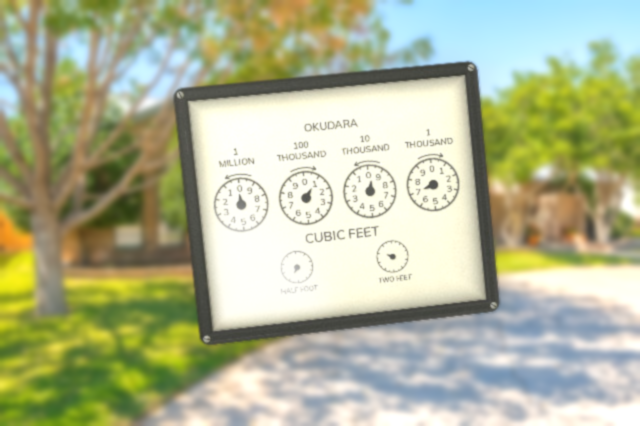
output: 9700 ft³
